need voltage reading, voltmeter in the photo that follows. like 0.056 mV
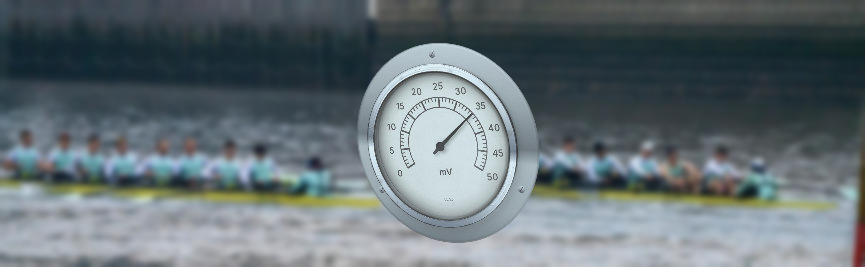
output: 35 mV
